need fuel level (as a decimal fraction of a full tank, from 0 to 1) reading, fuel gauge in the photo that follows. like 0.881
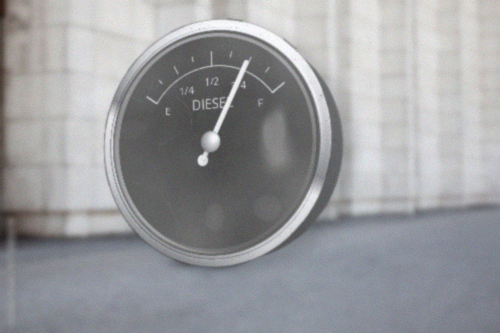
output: 0.75
